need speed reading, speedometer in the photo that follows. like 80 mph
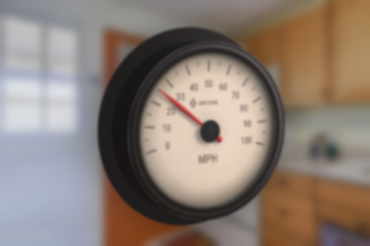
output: 25 mph
